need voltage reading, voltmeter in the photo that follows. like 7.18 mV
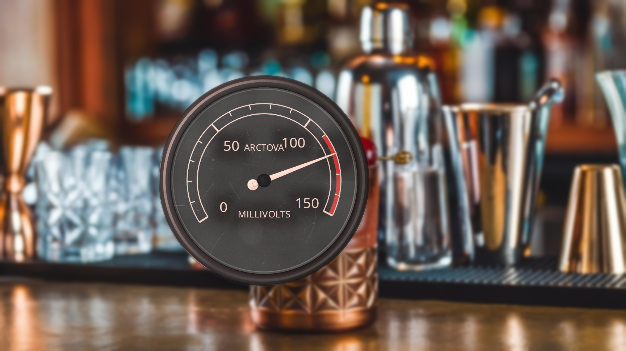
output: 120 mV
